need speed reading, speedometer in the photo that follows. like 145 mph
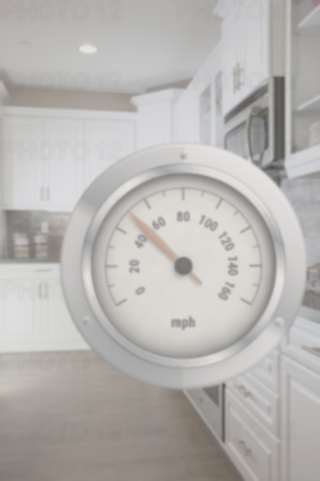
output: 50 mph
